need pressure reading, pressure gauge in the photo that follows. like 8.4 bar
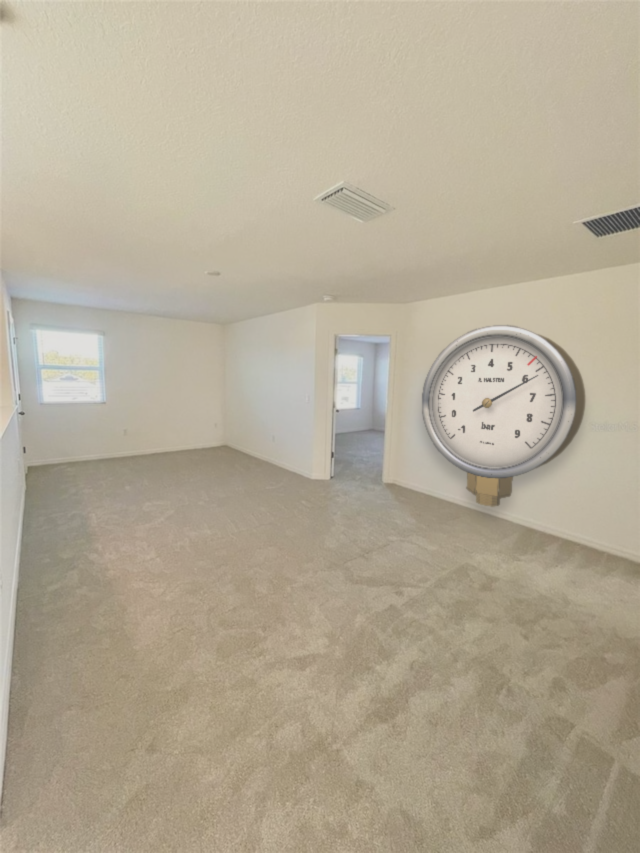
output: 6.2 bar
